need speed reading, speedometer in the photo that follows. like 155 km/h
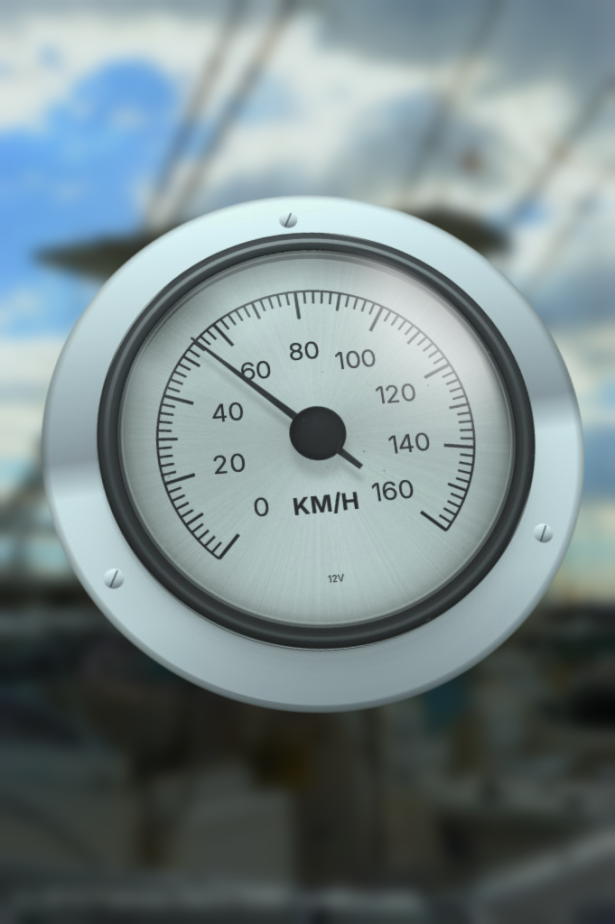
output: 54 km/h
